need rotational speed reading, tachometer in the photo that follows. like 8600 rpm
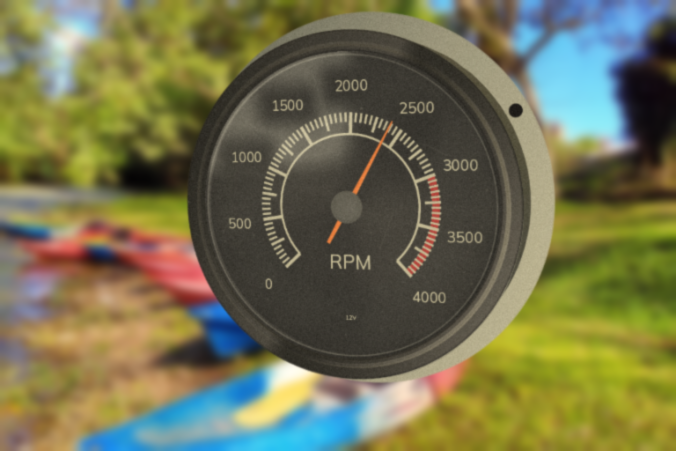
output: 2400 rpm
